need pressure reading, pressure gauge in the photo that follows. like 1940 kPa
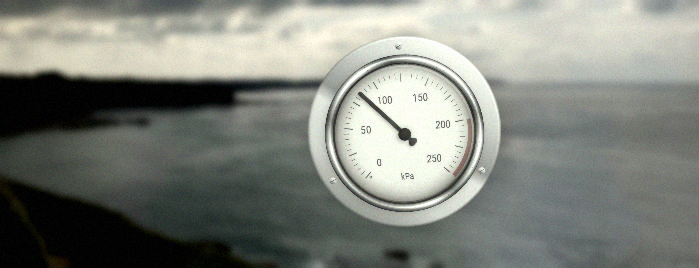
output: 85 kPa
